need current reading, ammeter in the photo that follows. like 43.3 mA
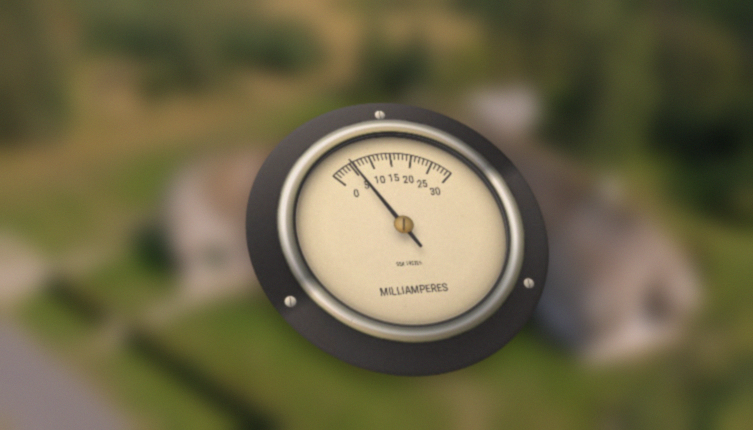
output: 5 mA
